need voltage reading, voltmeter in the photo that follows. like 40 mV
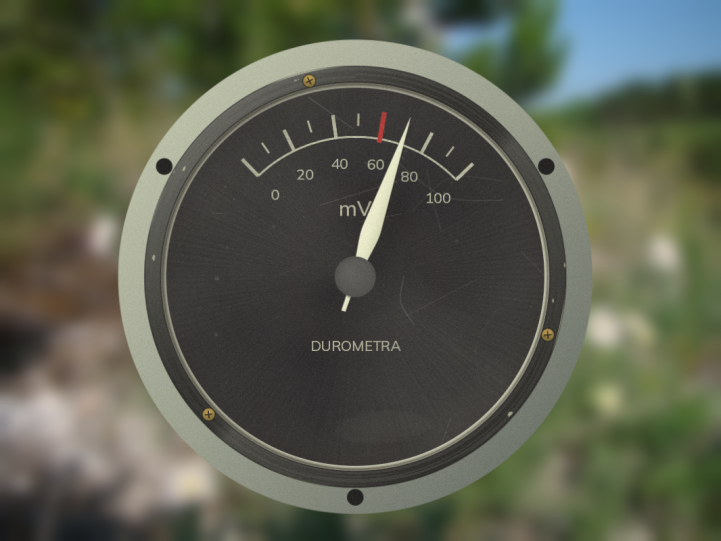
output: 70 mV
